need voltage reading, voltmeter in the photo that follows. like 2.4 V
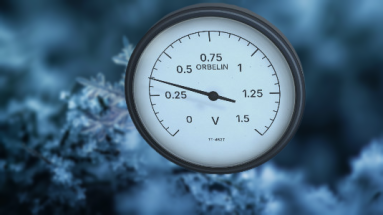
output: 0.35 V
